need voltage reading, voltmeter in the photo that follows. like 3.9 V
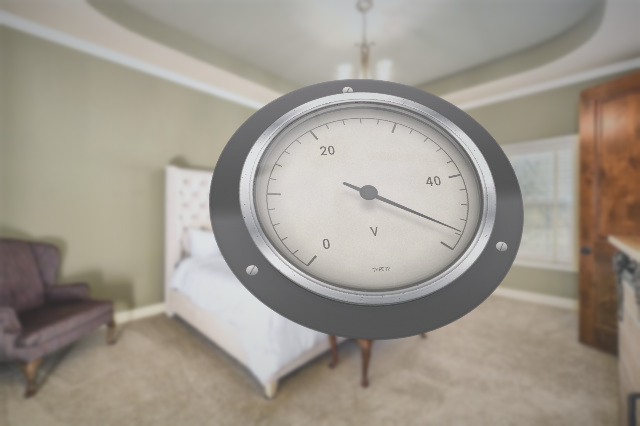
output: 48 V
